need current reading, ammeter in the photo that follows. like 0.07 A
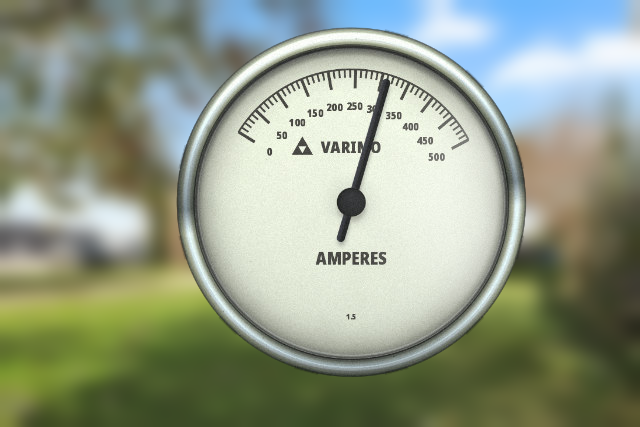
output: 310 A
